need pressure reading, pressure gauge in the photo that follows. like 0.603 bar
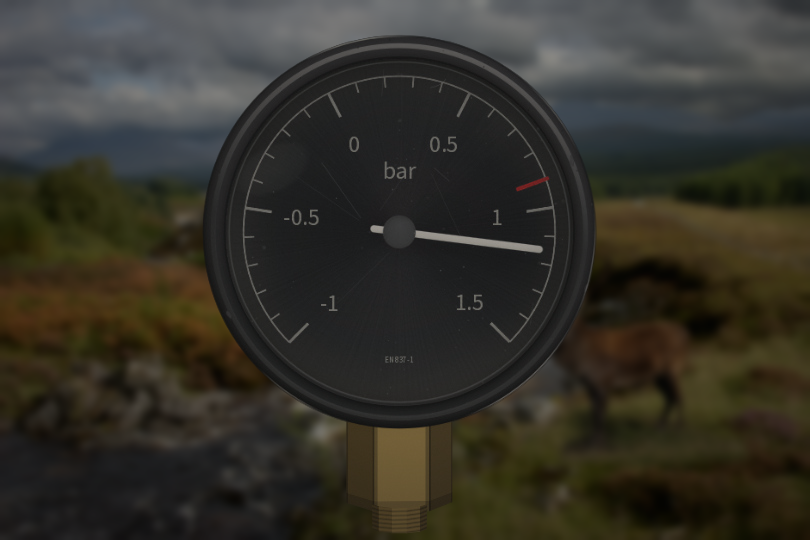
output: 1.15 bar
